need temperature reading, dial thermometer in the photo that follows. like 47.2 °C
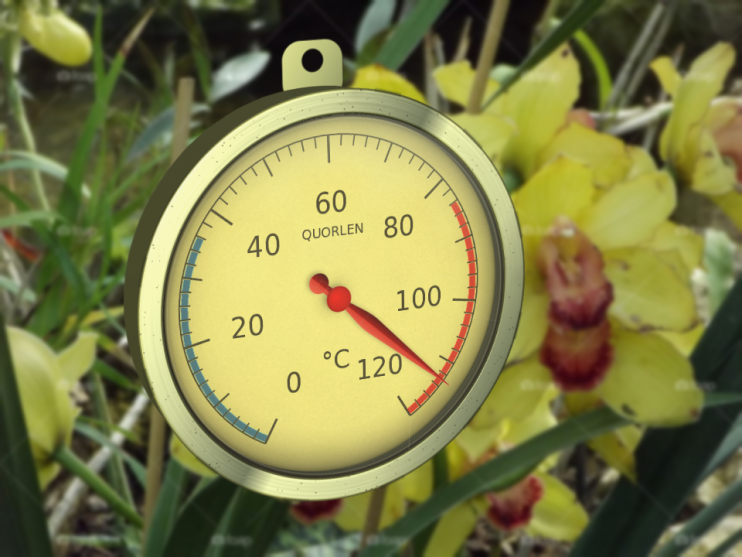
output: 113 °C
